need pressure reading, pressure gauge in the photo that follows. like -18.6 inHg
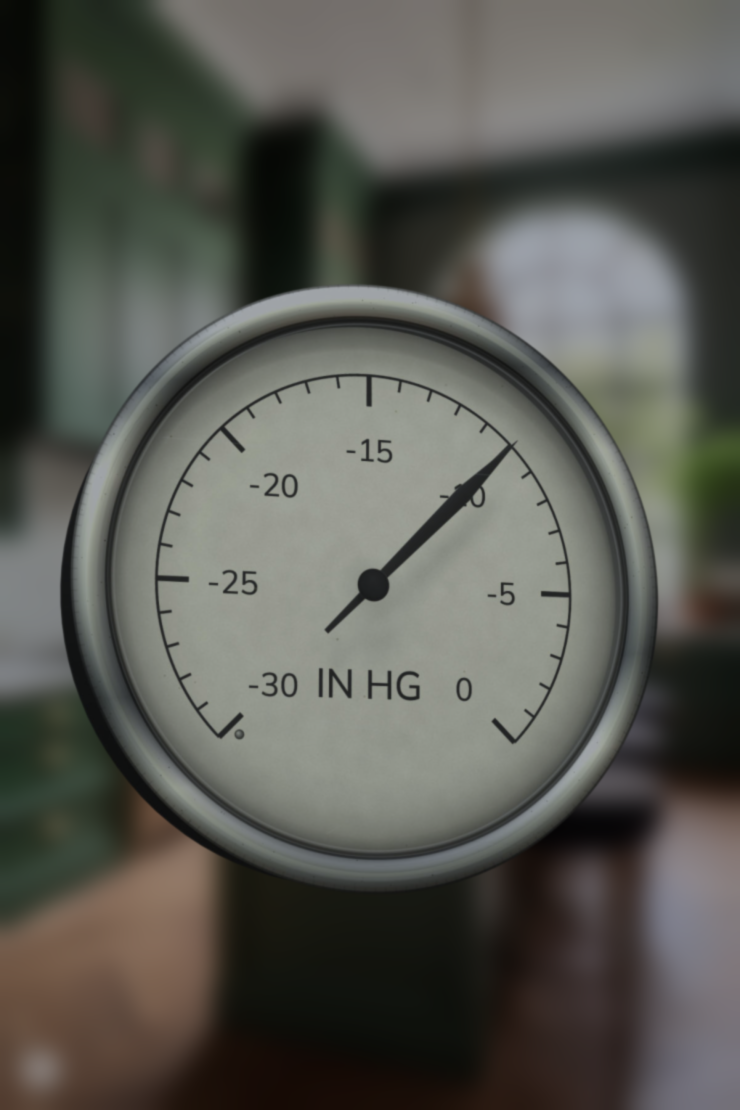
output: -10 inHg
